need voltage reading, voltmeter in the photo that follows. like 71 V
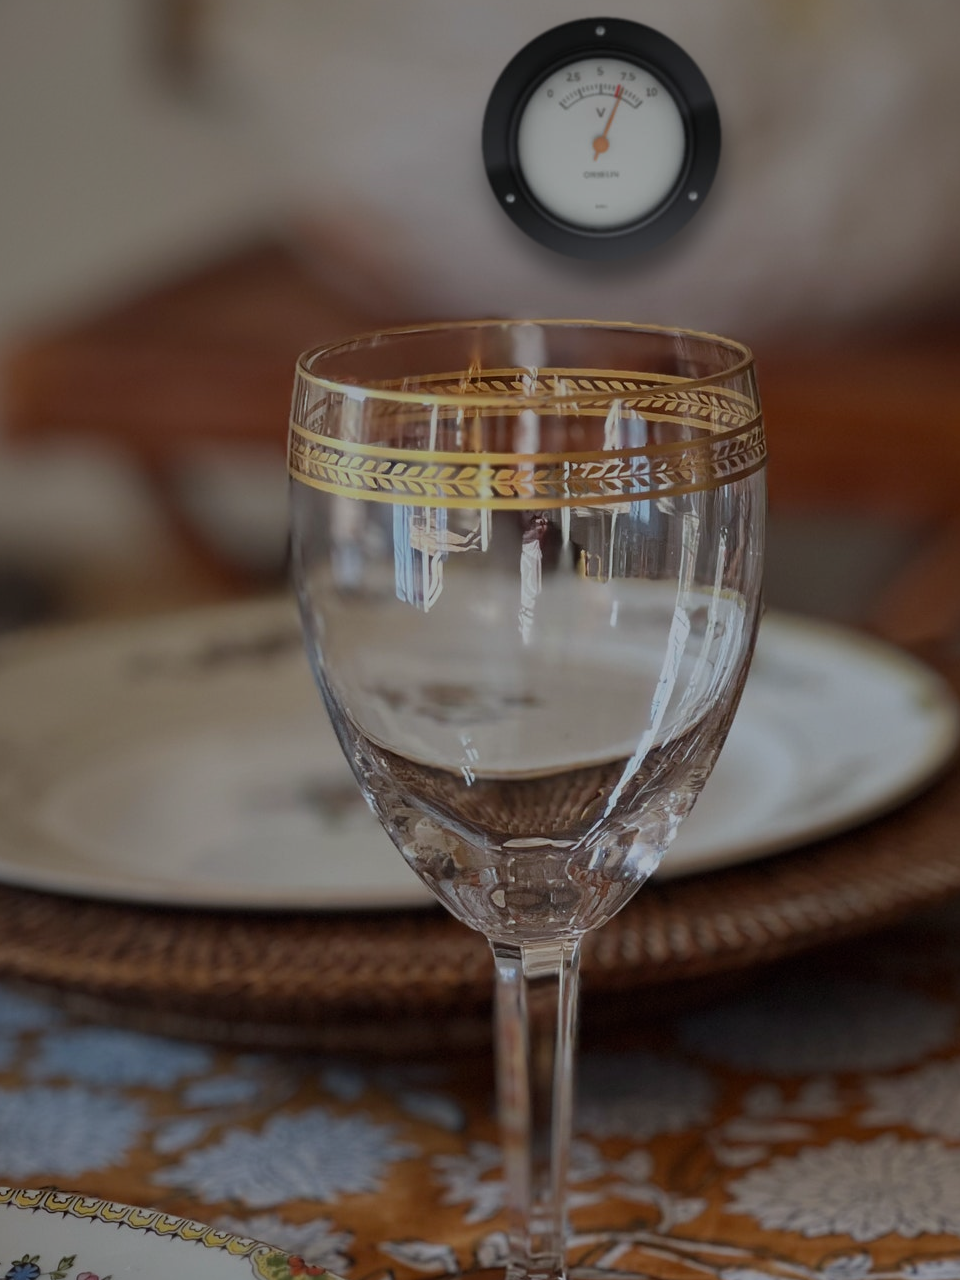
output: 7.5 V
